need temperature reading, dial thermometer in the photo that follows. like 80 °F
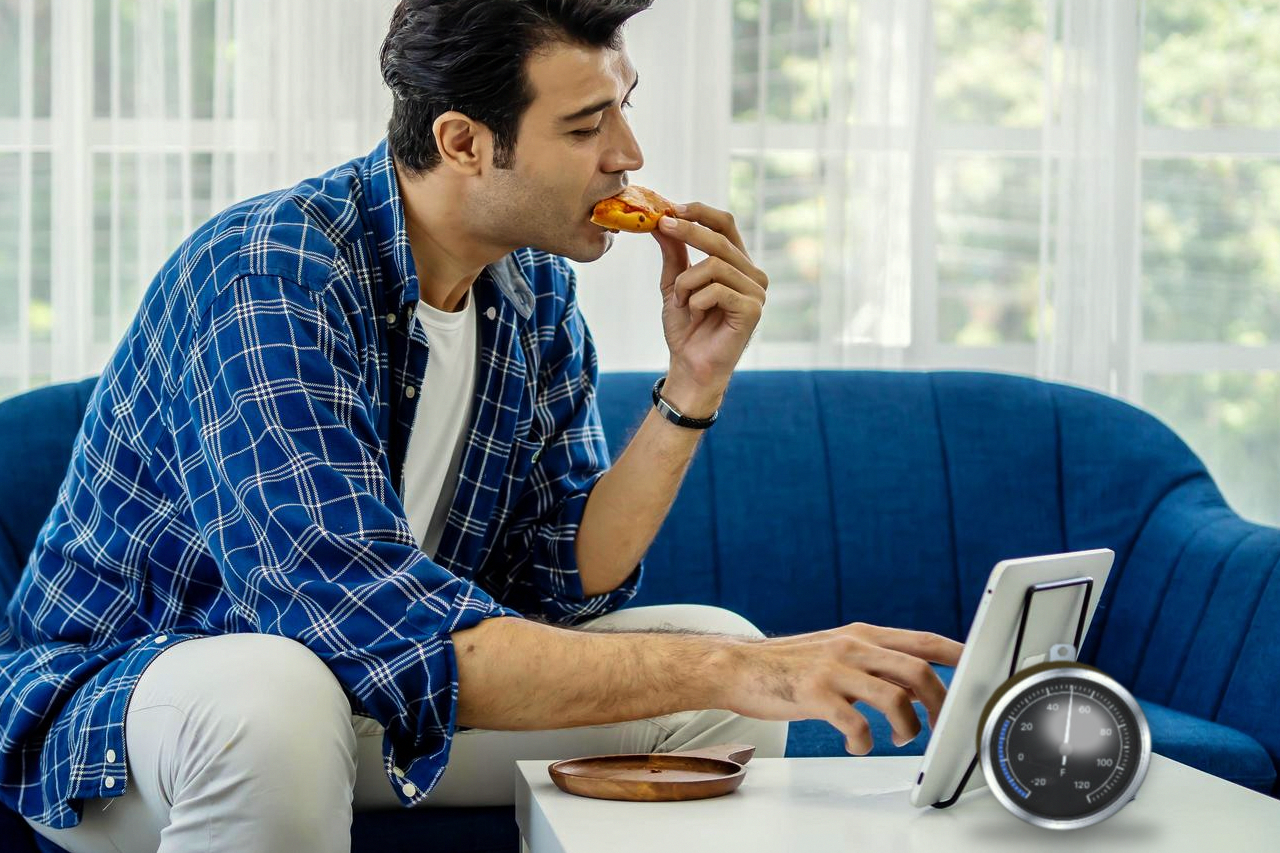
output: 50 °F
